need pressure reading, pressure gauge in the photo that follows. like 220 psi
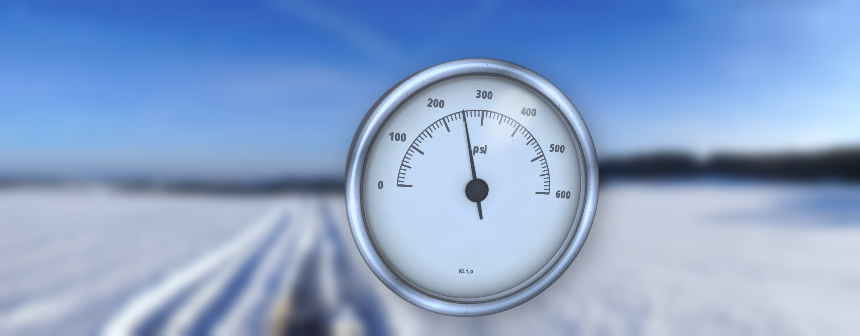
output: 250 psi
